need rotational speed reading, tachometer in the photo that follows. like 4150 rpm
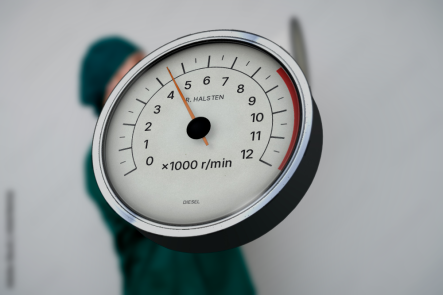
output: 4500 rpm
